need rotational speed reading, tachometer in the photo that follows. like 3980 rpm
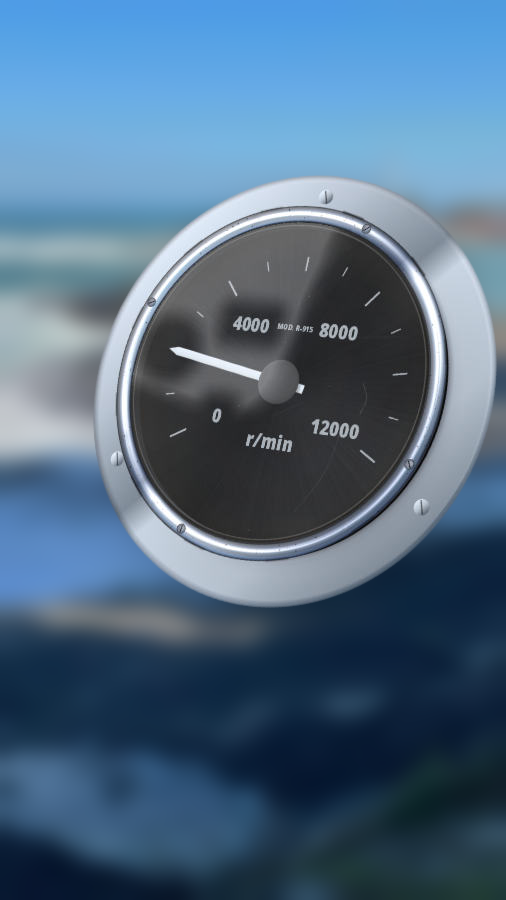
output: 2000 rpm
